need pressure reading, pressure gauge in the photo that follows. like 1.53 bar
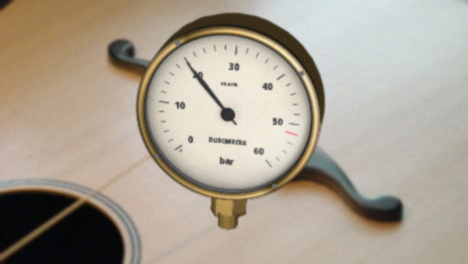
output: 20 bar
